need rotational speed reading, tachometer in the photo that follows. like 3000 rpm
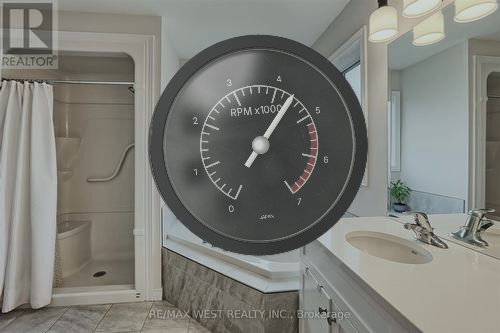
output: 4400 rpm
